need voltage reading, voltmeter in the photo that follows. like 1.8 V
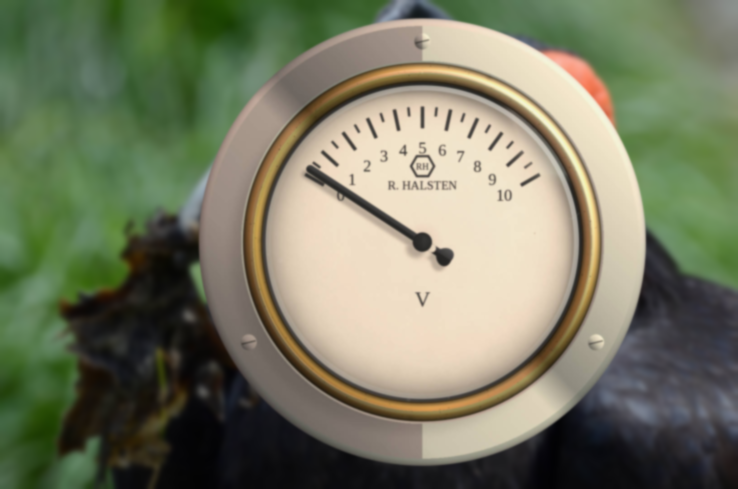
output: 0.25 V
